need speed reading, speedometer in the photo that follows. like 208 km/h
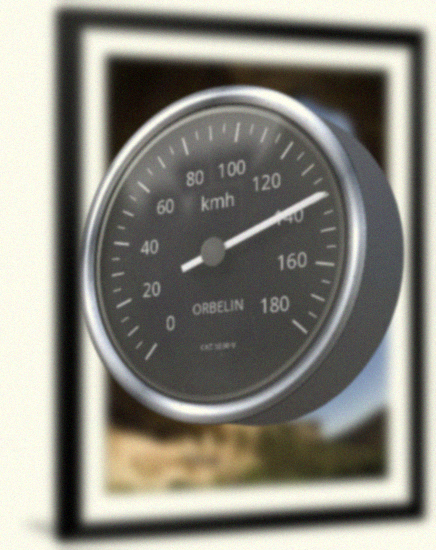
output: 140 km/h
